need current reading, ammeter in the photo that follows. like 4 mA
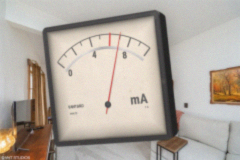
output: 7 mA
